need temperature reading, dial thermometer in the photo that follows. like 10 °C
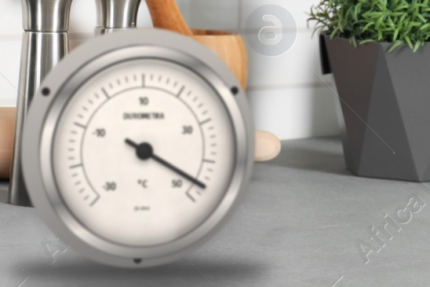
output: 46 °C
